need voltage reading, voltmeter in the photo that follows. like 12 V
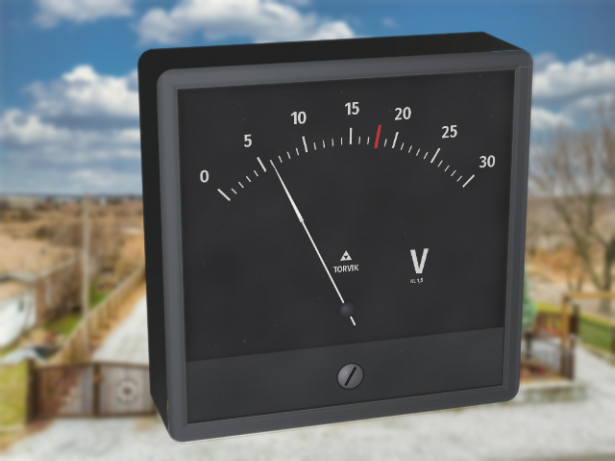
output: 6 V
